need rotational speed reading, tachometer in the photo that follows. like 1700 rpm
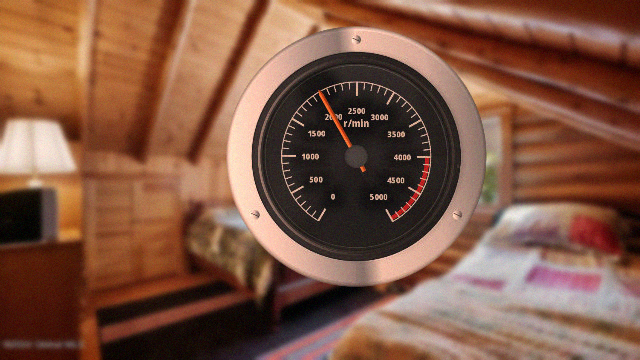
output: 2000 rpm
